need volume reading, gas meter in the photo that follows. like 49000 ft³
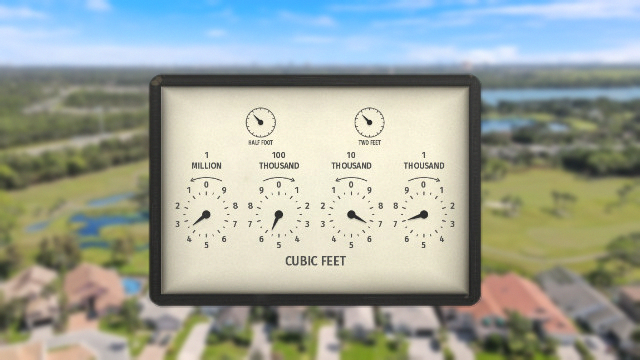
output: 356700 ft³
